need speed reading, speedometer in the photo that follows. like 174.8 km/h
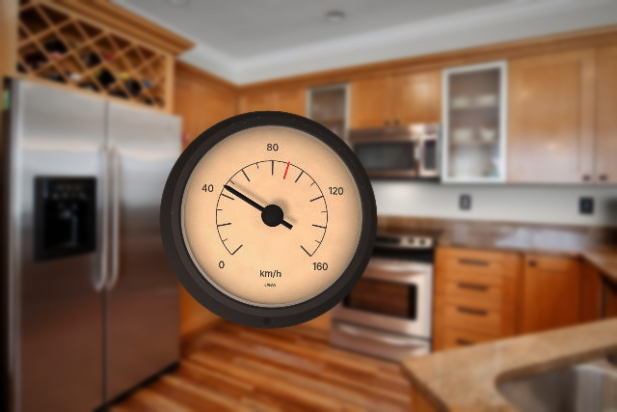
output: 45 km/h
